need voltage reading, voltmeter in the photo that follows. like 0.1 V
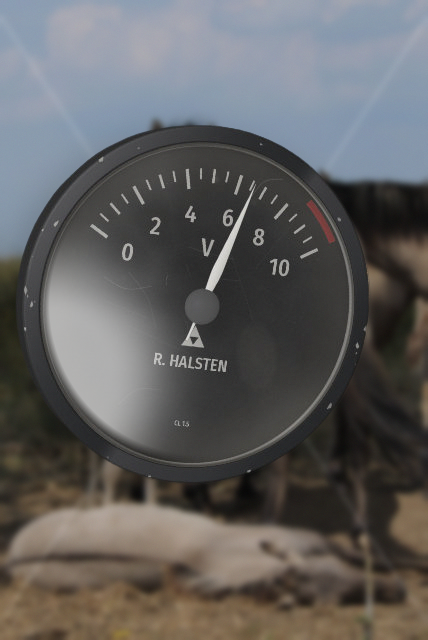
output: 6.5 V
